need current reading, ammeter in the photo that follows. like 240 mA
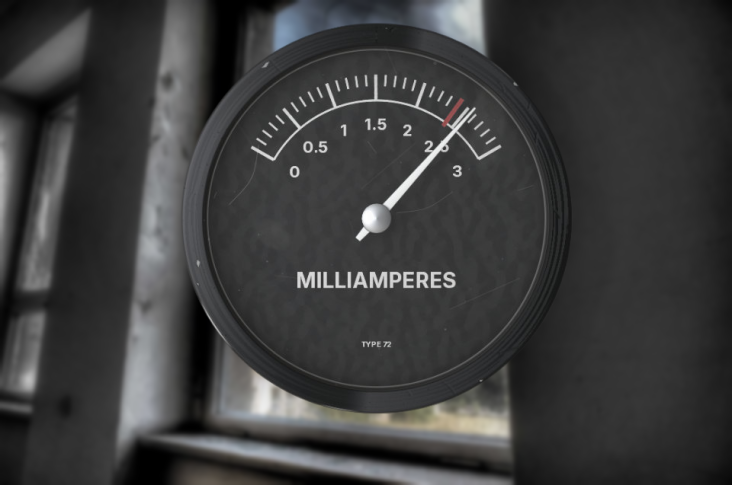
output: 2.55 mA
